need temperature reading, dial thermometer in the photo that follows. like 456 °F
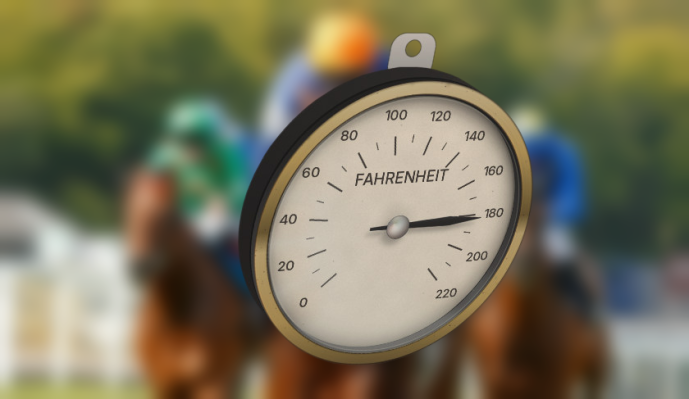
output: 180 °F
